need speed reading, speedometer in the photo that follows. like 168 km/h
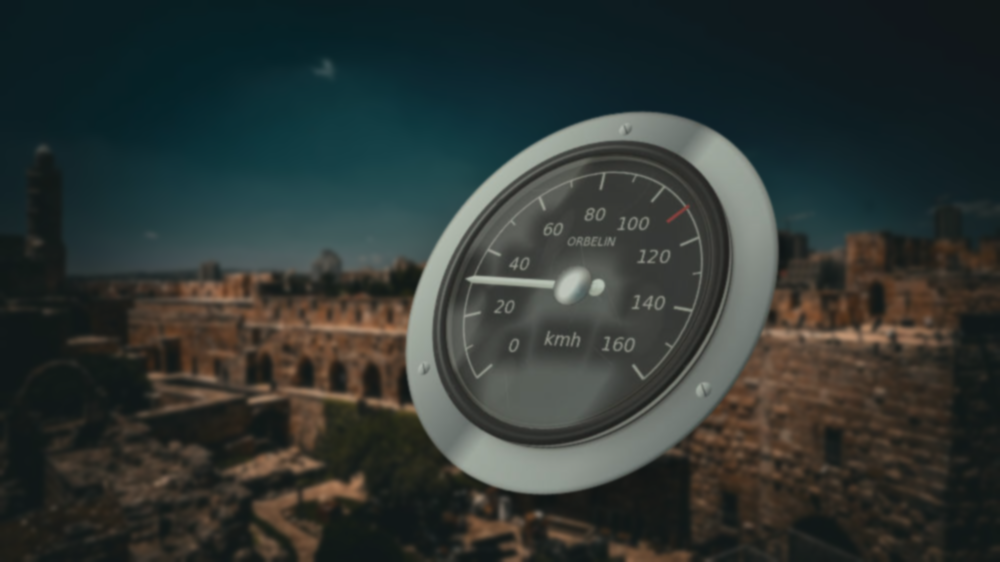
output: 30 km/h
